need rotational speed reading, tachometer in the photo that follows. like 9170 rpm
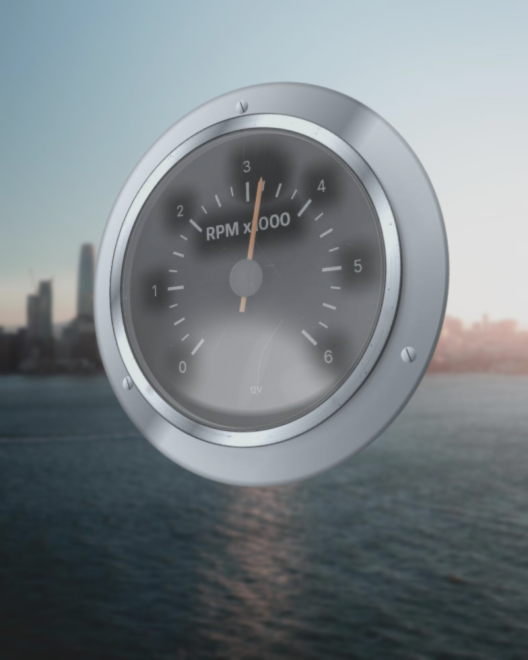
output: 3250 rpm
